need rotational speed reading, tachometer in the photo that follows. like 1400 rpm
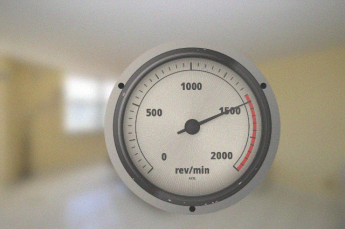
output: 1500 rpm
